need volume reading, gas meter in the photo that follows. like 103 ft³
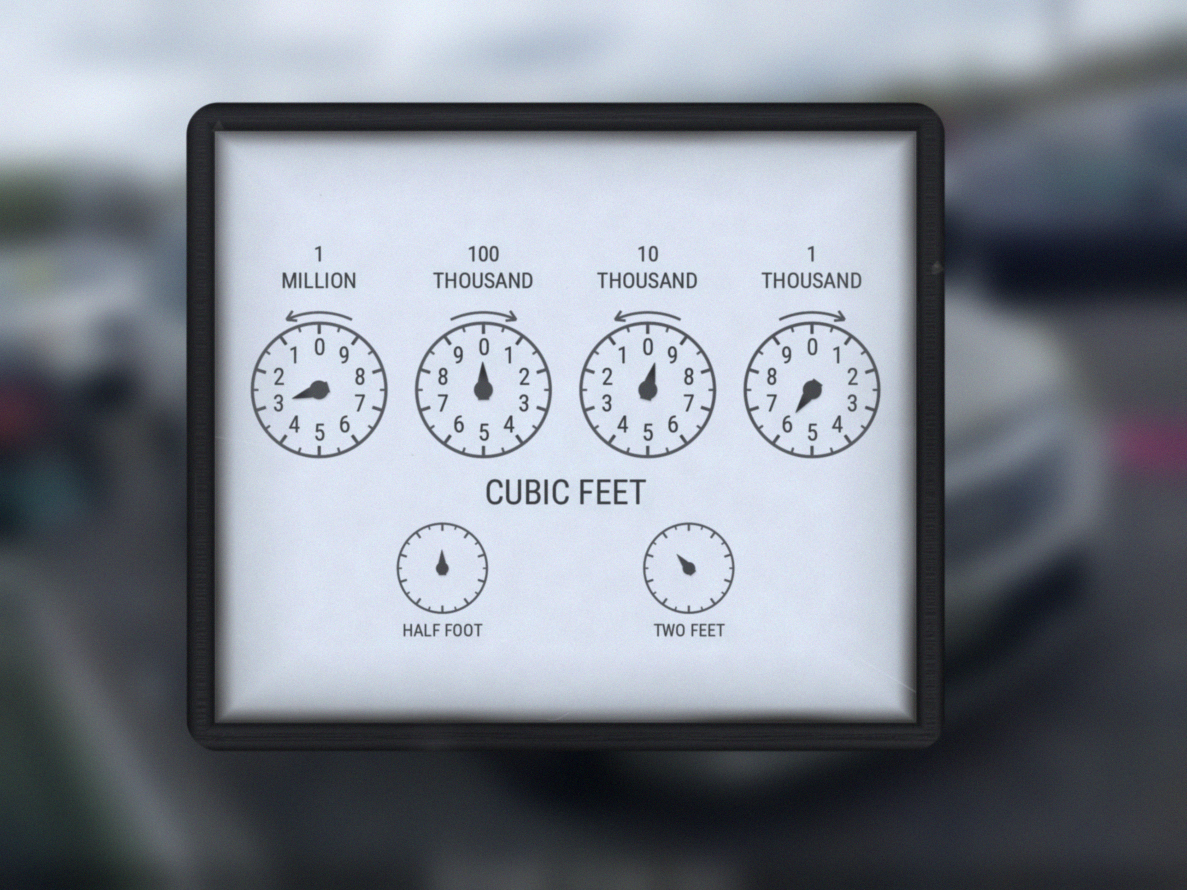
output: 299600 ft³
